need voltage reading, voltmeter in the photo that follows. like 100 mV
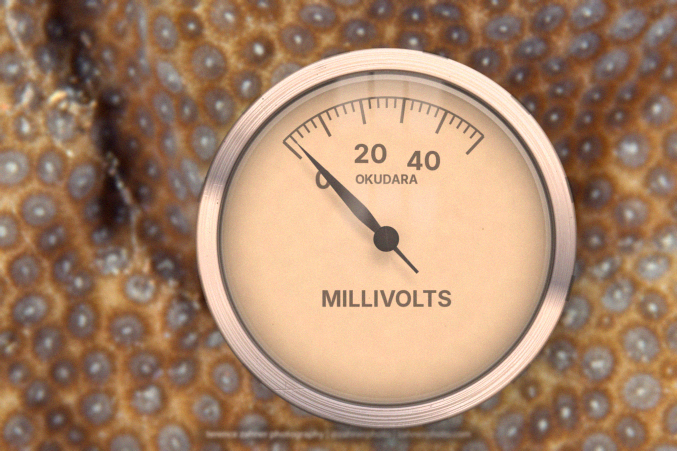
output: 2 mV
